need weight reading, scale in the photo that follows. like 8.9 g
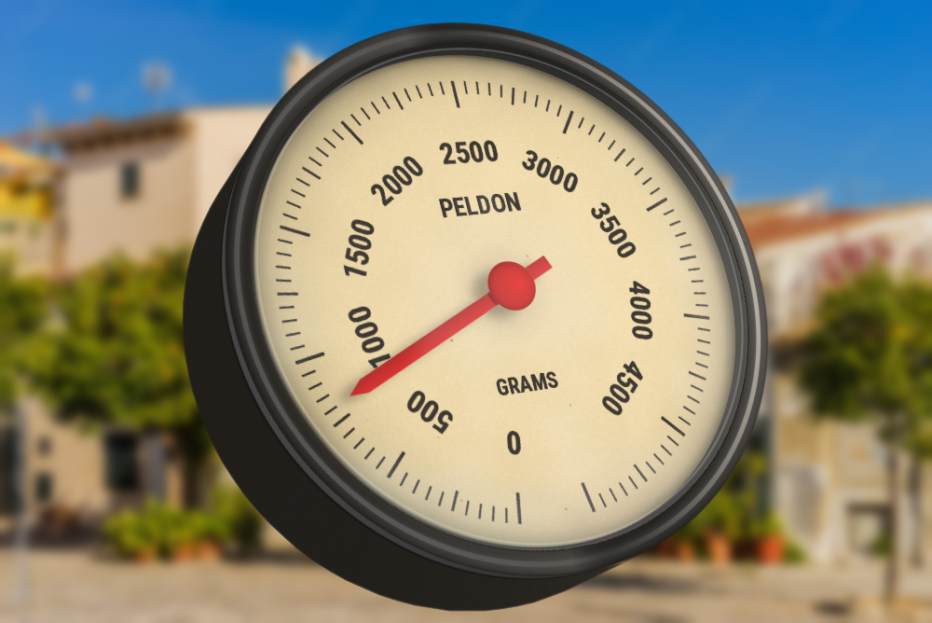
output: 800 g
